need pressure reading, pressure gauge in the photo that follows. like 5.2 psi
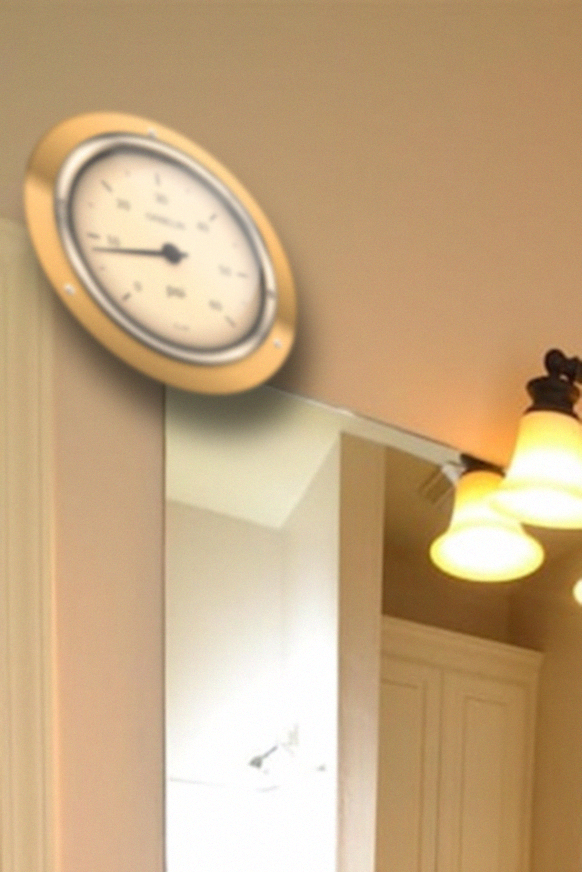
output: 7.5 psi
